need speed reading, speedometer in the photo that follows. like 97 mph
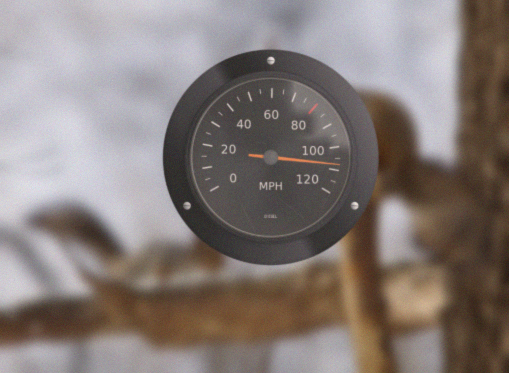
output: 107.5 mph
